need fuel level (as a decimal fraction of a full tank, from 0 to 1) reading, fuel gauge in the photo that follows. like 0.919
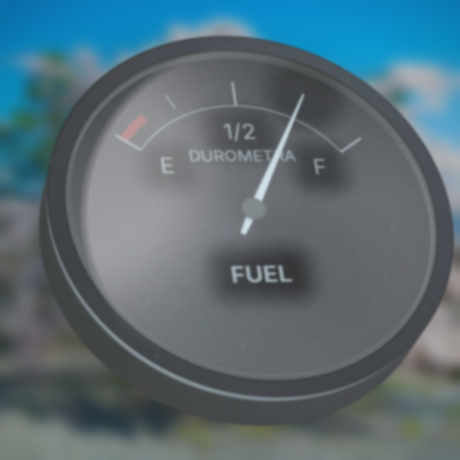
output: 0.75
